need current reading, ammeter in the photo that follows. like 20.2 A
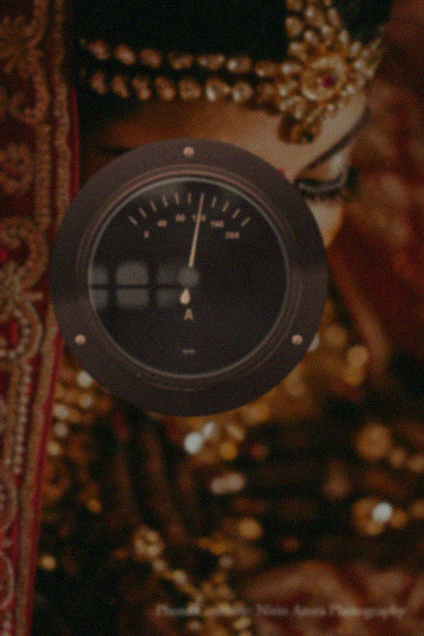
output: 120 A
